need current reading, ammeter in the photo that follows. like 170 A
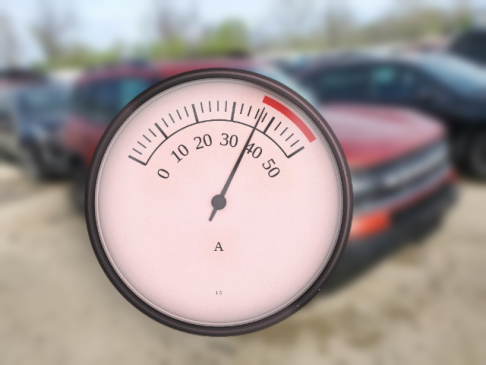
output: 37 A
